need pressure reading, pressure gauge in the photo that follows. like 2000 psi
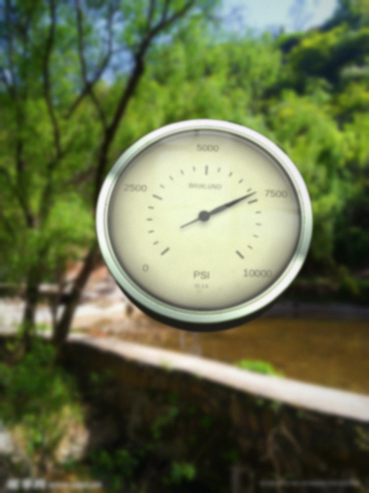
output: 7250 psi
